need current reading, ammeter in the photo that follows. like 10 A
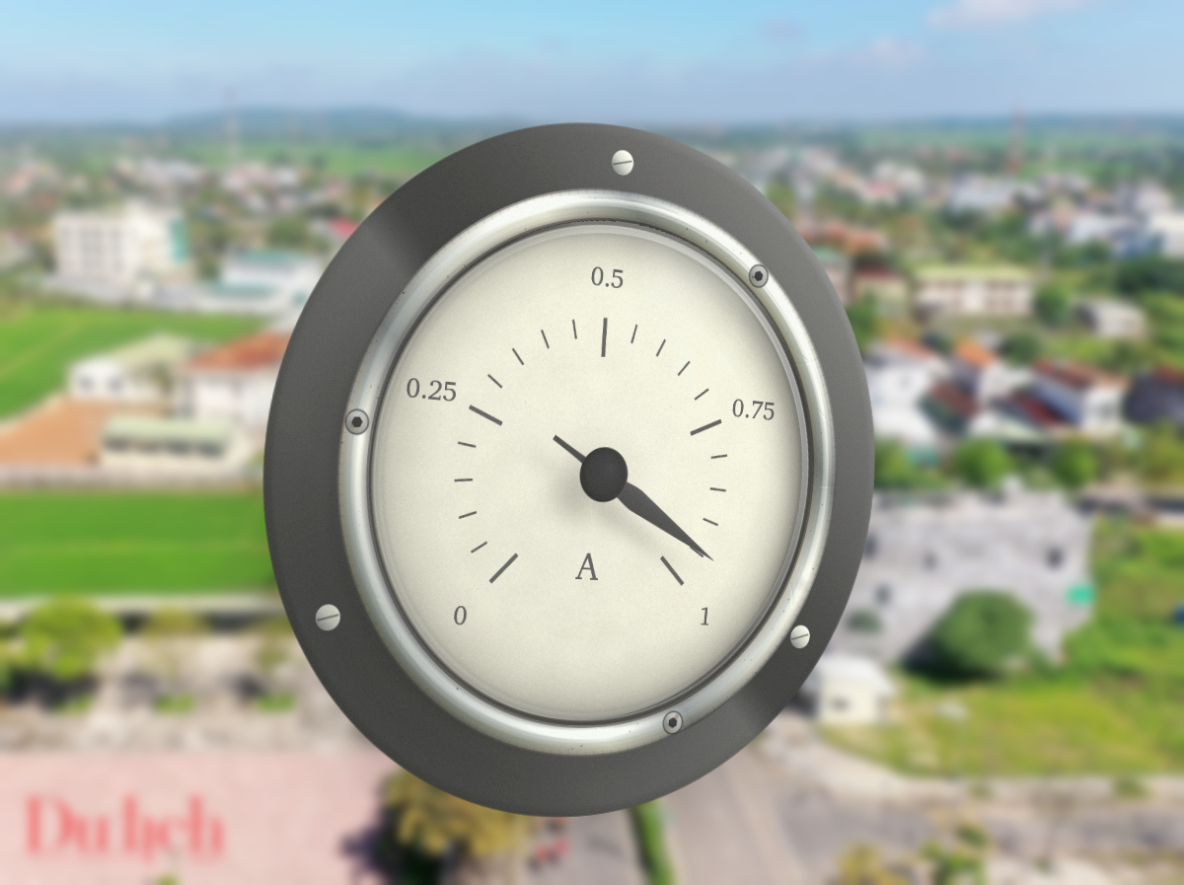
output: 0.95 A
